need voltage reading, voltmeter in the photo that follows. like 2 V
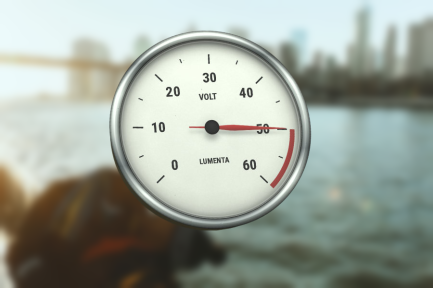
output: 50 V
